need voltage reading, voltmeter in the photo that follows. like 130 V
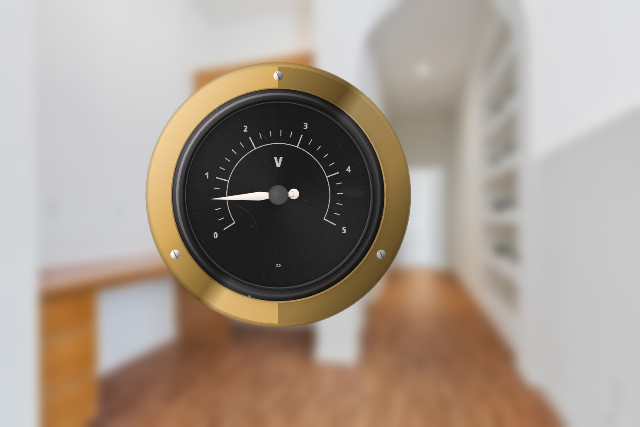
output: 0.6 V
